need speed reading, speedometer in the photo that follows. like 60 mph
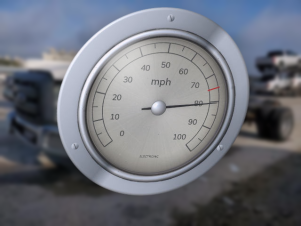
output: 80 mph
